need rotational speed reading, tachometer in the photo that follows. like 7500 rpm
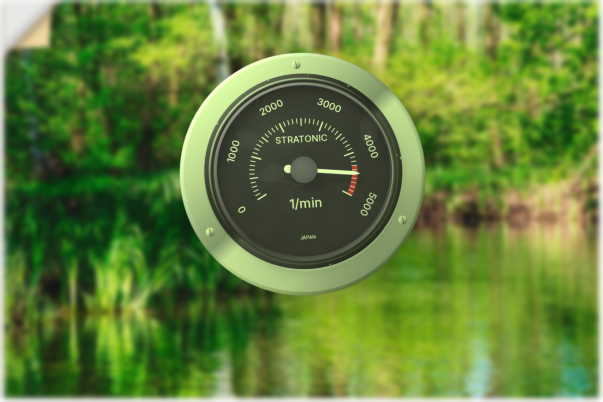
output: 4500 rpm
